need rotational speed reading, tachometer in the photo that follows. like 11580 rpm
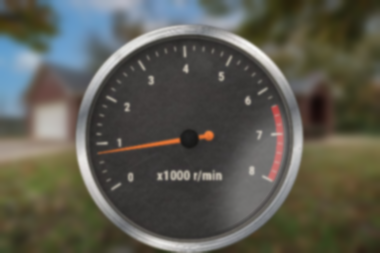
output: 800 rpm
